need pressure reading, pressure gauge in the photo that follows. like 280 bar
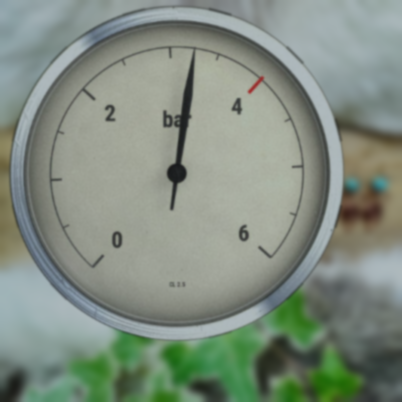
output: 3.25 bar
